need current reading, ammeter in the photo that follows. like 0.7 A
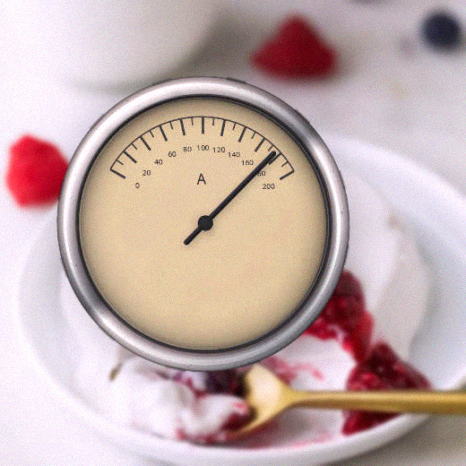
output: 175 A
